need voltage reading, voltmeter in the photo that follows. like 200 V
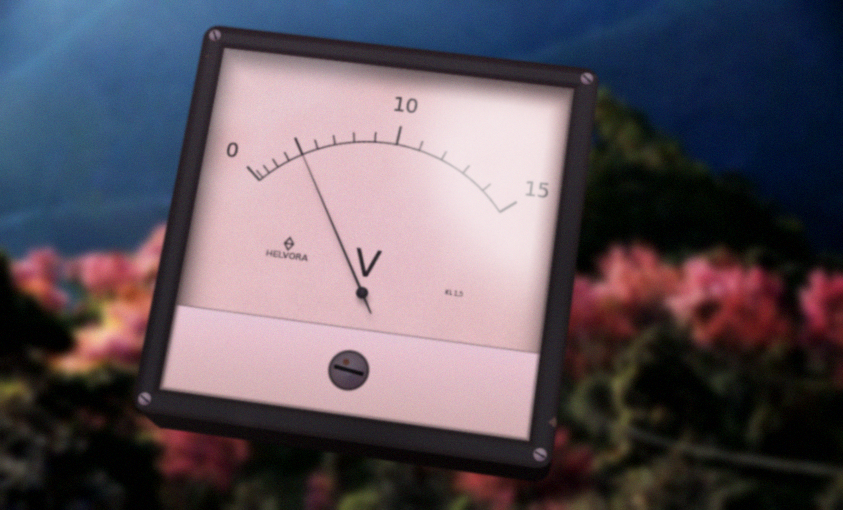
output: 5 V
